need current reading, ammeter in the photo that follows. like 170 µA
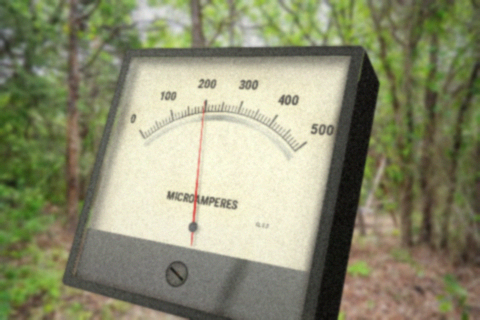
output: 200 µA
